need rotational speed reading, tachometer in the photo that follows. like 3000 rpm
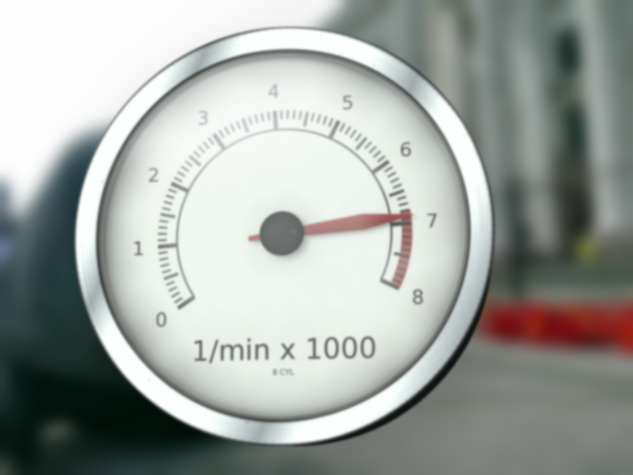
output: 6900 rpm
